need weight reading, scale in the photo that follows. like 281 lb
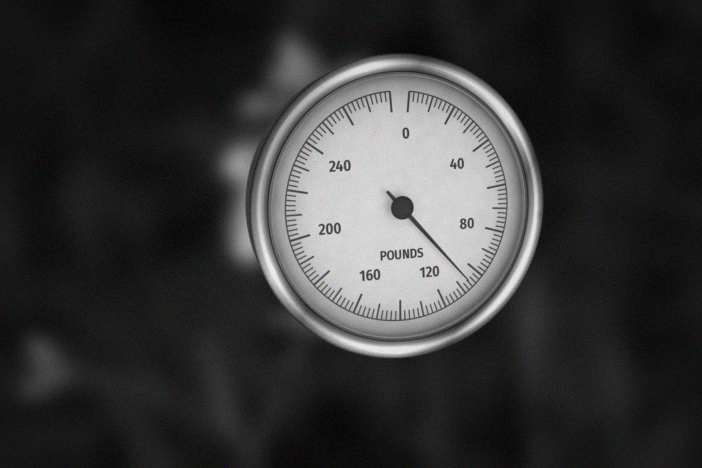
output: 106 lb
